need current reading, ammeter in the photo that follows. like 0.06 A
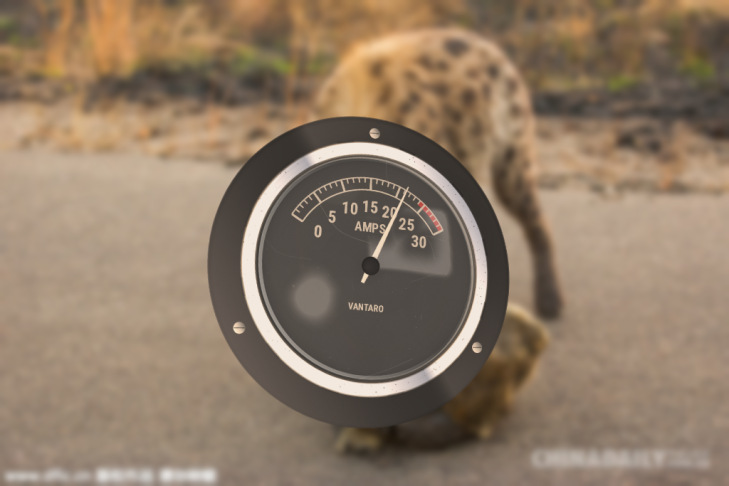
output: 21 A
